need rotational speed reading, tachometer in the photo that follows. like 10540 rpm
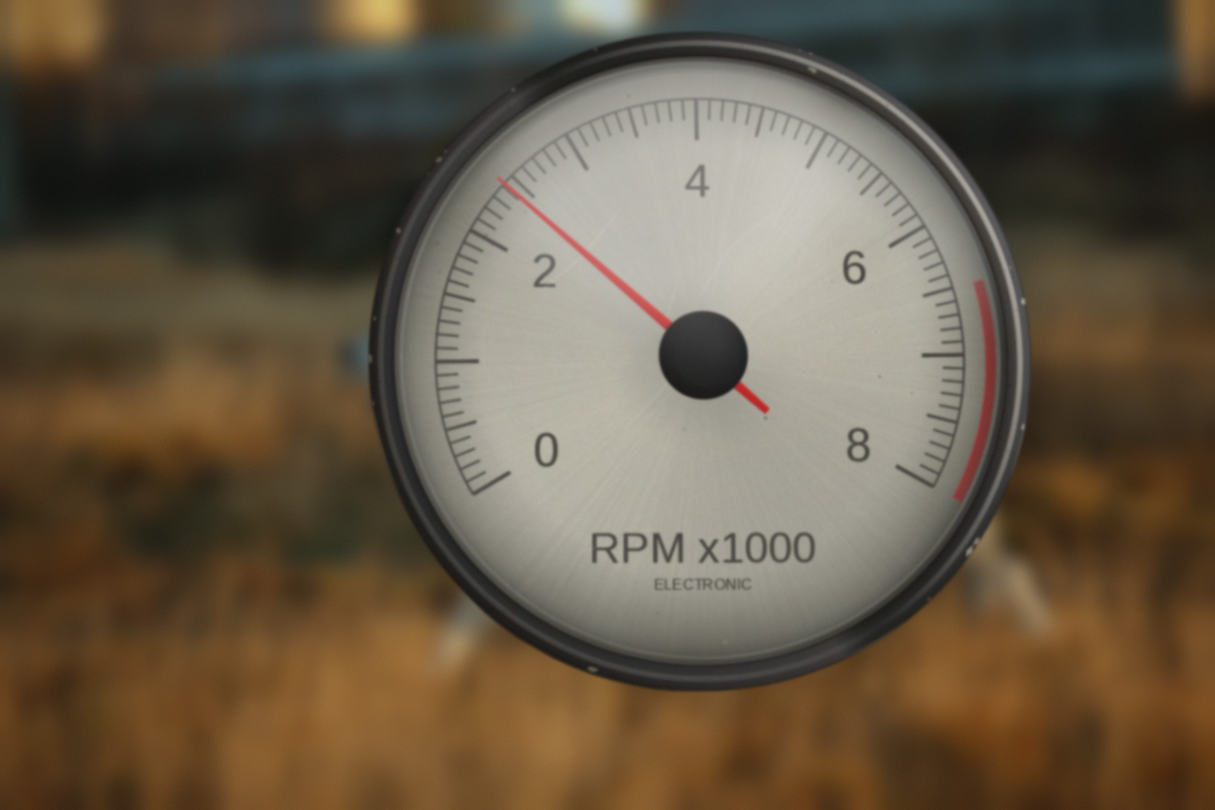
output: 2400 rpm
